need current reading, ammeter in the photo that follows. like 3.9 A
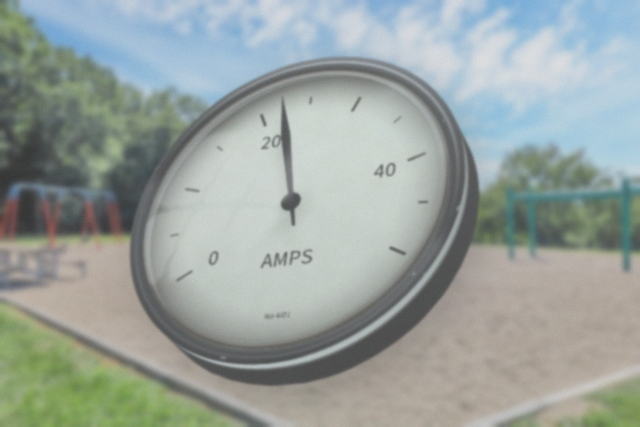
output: 22.5 A
